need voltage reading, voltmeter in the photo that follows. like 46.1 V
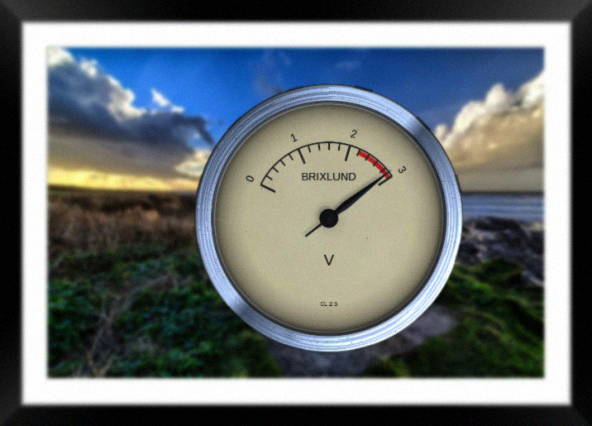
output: 2.9 V
